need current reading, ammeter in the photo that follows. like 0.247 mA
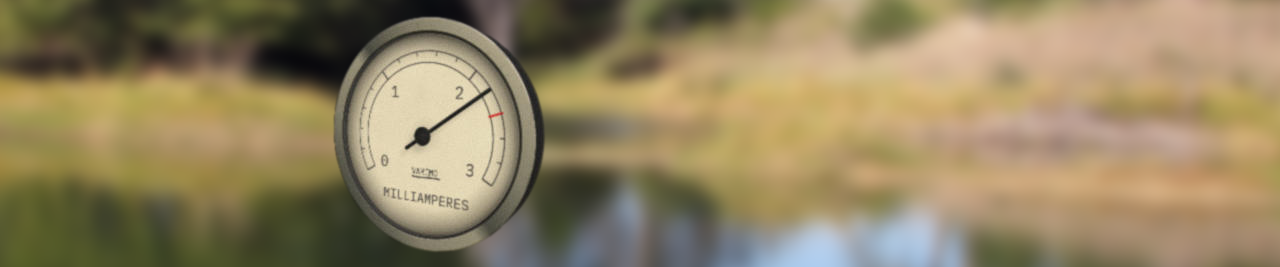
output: 2.2 mA
